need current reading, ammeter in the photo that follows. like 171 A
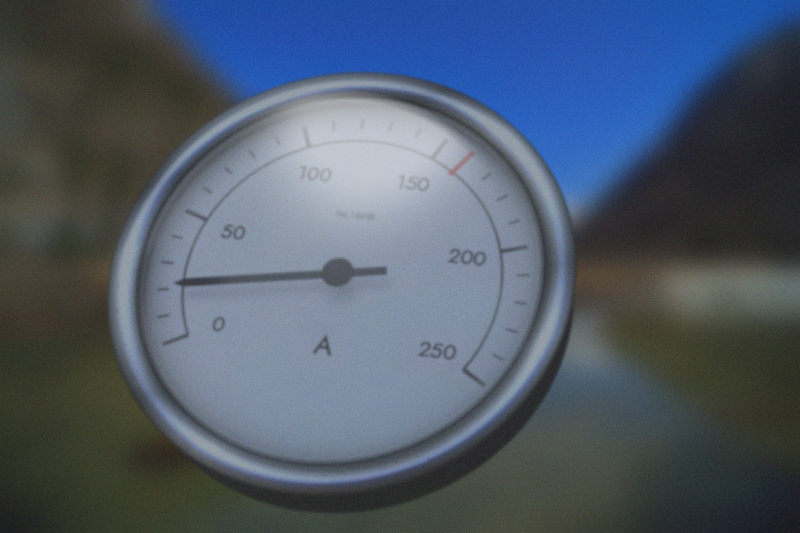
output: 20 A
